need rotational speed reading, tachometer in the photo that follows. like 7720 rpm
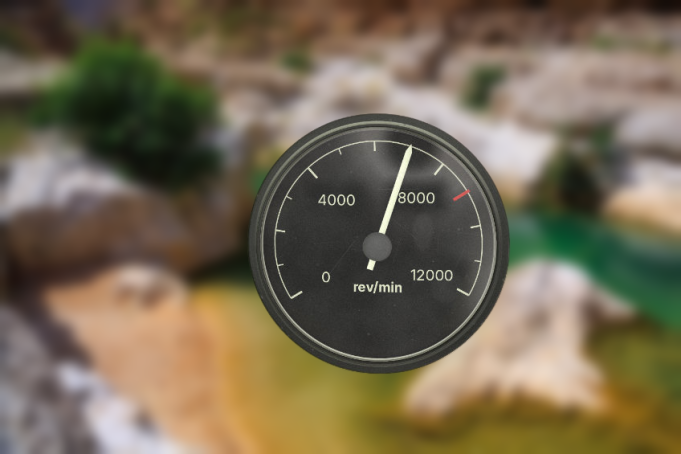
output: 7000 rpm
